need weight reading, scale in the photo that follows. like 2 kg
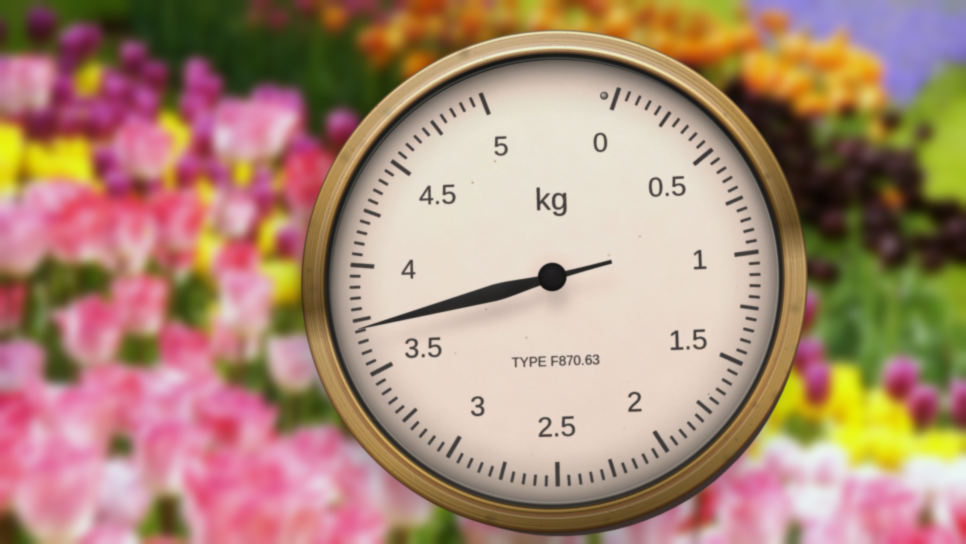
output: 3.7 kg
